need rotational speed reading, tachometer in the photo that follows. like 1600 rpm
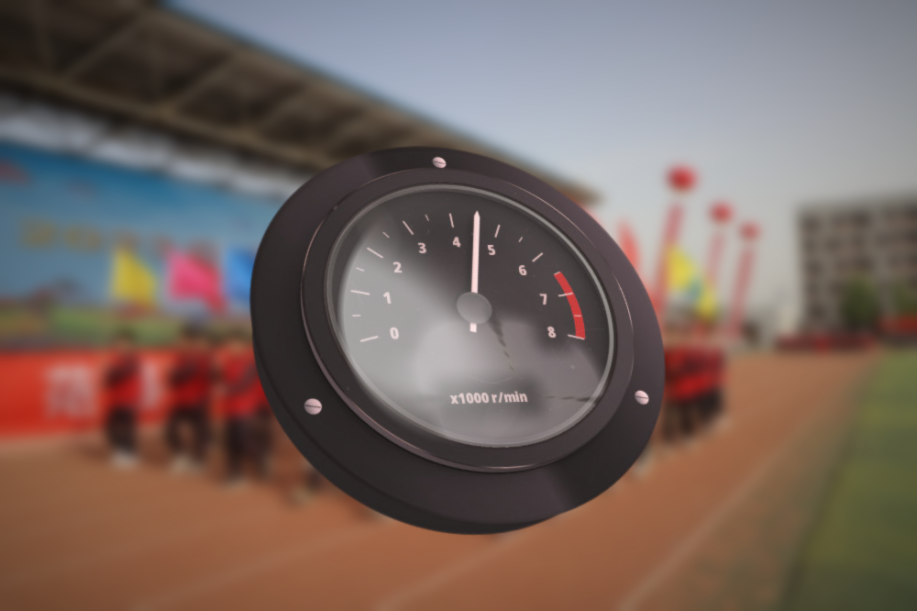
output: 4500 rpm
